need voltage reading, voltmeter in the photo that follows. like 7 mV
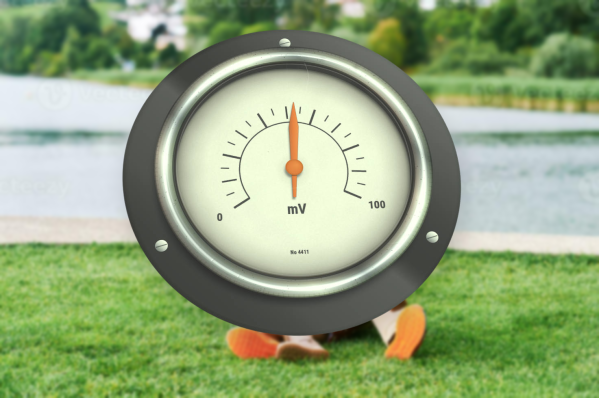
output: 52.5 mV
